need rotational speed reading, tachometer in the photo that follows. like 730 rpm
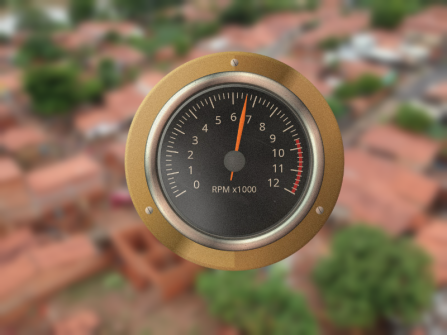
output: 6600 rpm
